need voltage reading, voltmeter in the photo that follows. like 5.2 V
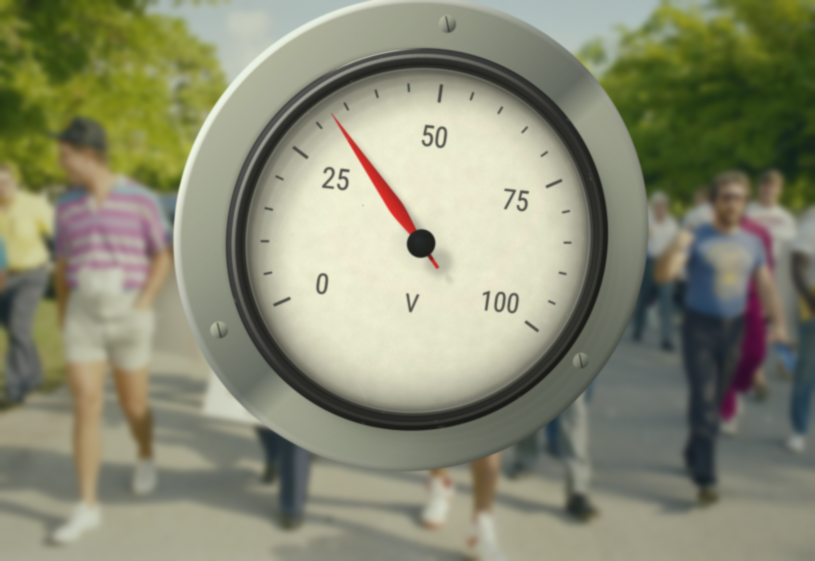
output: 32.5 V
